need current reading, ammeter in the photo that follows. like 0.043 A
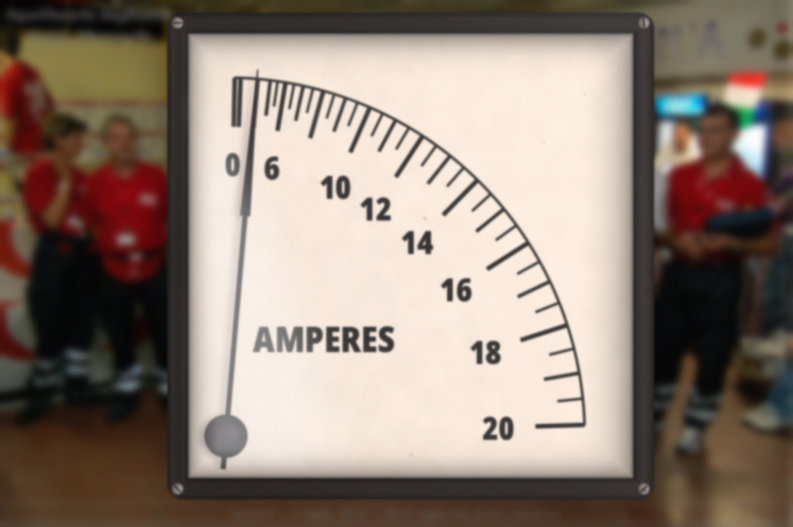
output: 4 A
